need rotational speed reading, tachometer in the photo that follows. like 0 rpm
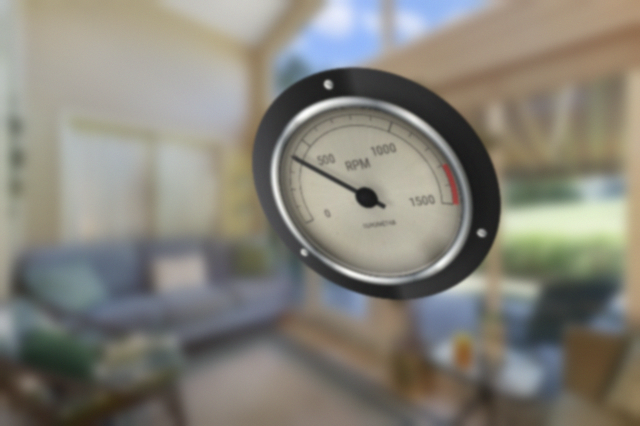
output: 400 rpm
